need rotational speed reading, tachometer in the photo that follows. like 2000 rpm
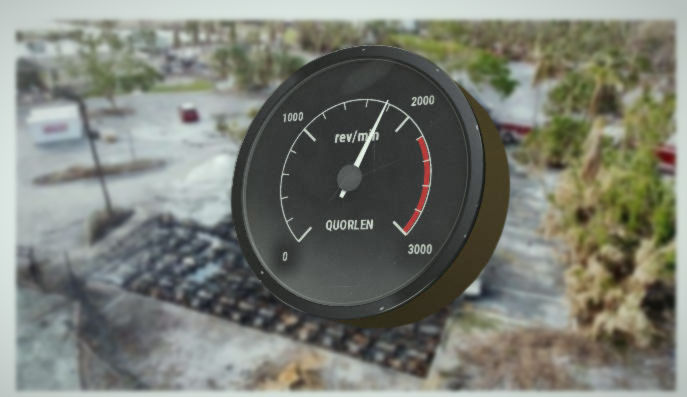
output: 1800 rpm
